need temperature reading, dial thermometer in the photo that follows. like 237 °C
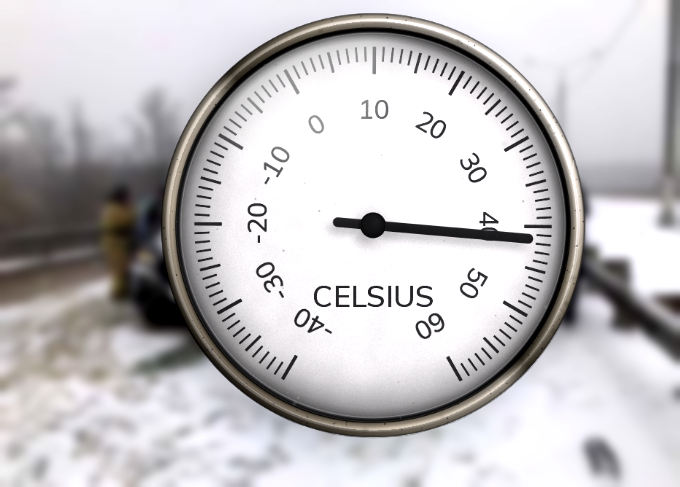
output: 41.5 °C
